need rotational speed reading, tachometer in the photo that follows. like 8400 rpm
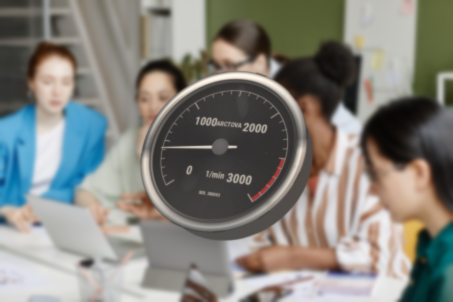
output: 400 rpm
